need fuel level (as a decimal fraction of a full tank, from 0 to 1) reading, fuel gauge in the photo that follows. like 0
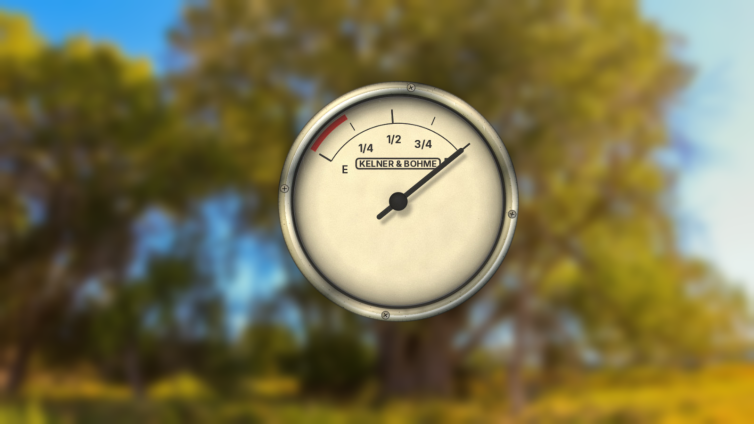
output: 1
